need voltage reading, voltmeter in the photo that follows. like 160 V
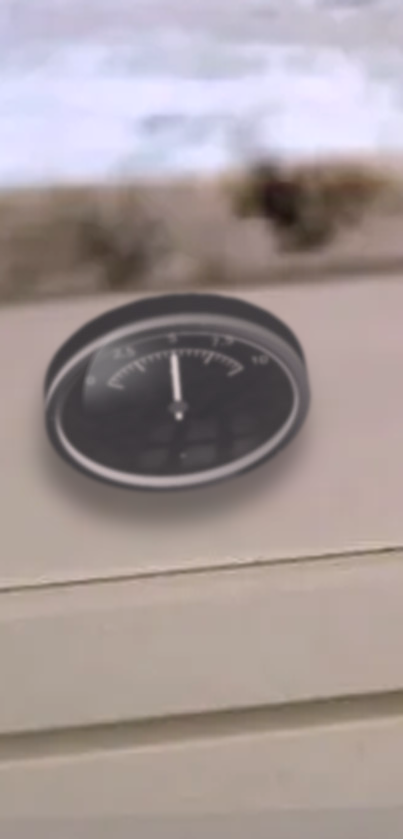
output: 5 V
